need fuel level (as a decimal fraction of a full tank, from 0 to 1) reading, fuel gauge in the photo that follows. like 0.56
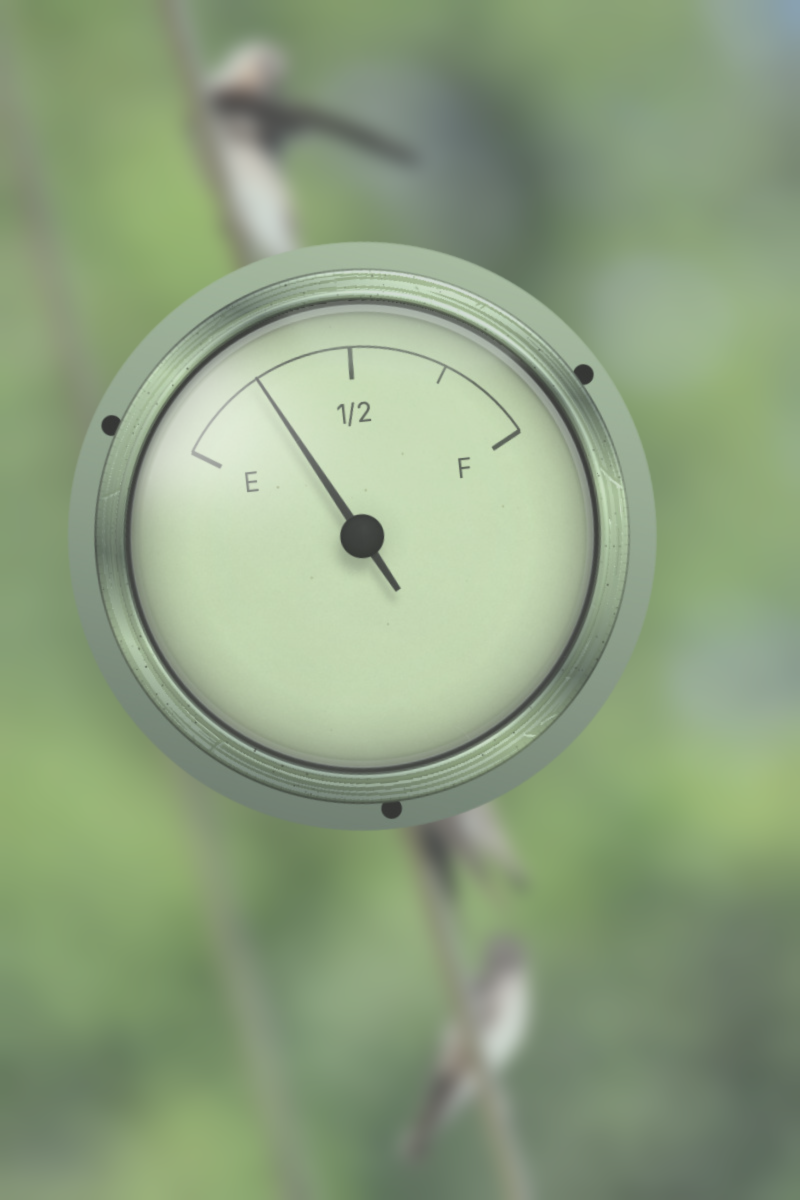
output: 0.25
